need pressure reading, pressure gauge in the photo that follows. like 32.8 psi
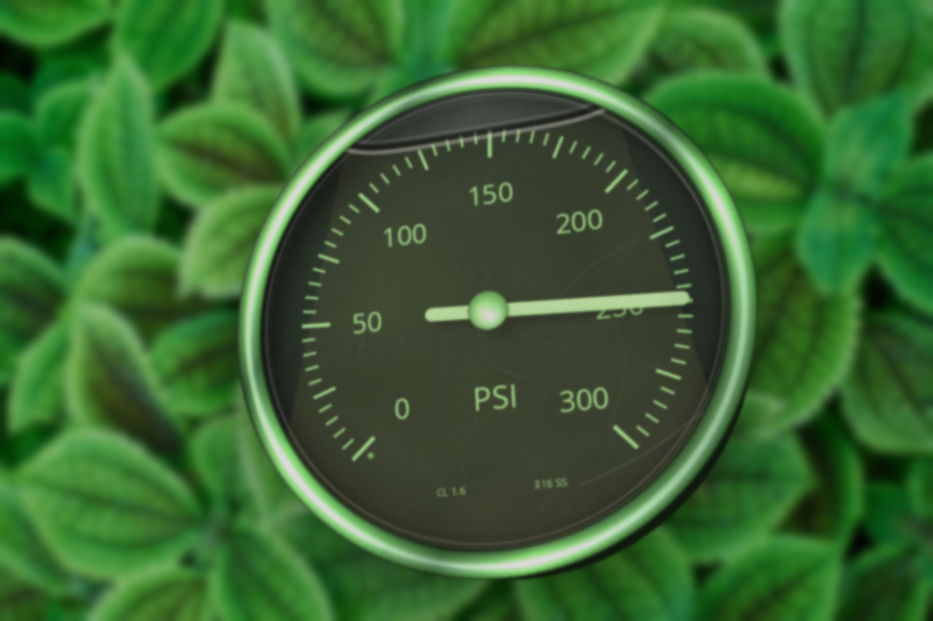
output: 250 psi
